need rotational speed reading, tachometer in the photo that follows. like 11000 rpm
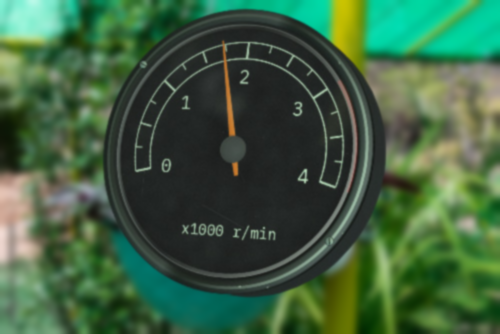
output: 1750 rpm
